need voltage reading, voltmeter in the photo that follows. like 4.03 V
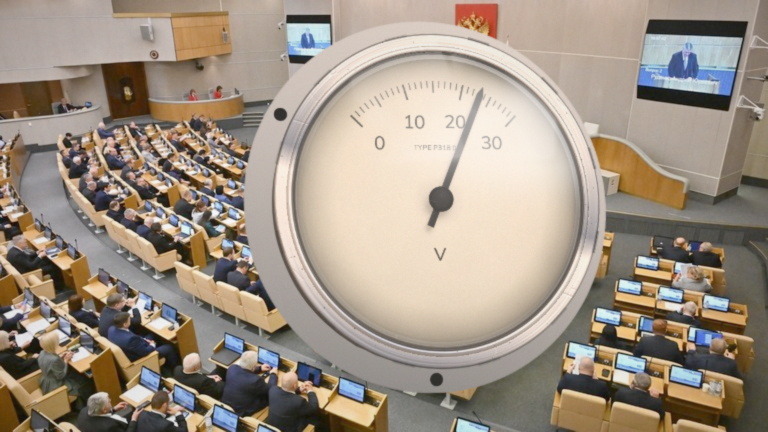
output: 23 V
